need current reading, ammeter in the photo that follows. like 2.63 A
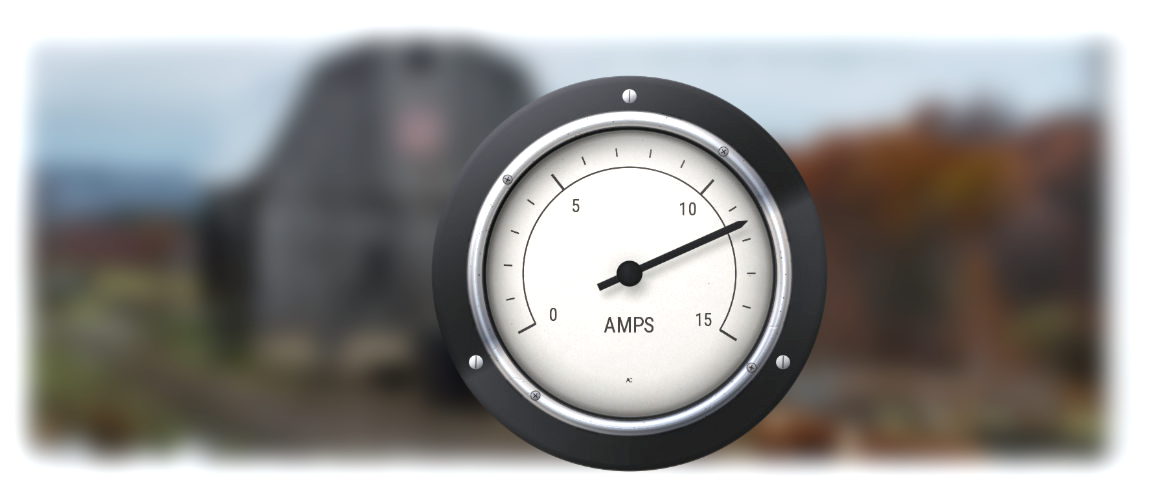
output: 11.5 A
